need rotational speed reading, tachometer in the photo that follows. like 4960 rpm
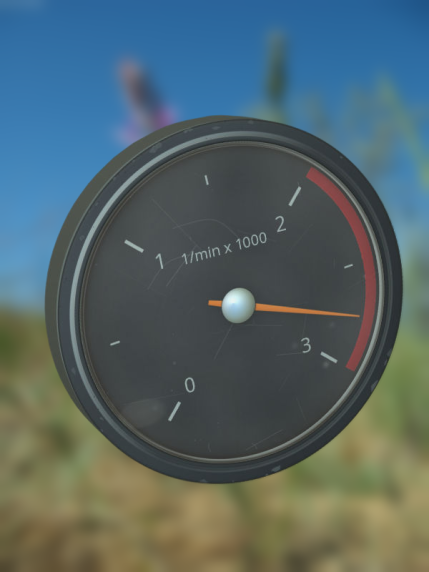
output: 2750 rpm
